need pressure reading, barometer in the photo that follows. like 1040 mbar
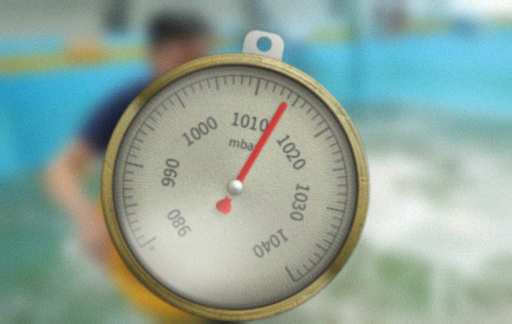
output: 1014 mbar
